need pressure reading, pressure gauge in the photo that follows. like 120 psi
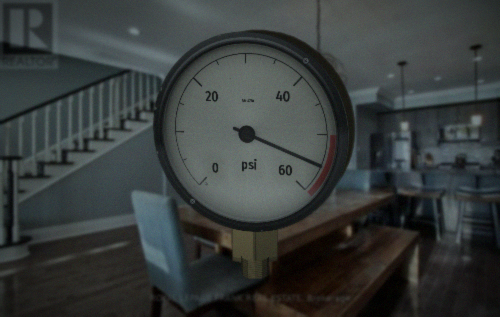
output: 55 psi
